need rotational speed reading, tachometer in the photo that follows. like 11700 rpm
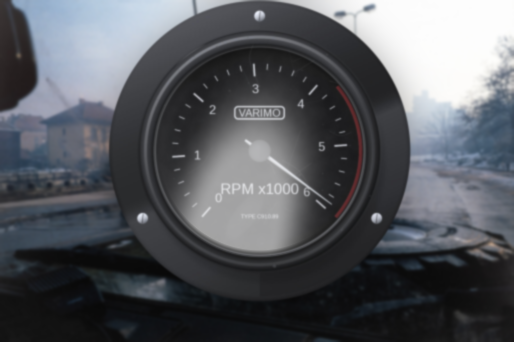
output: 5900 rpm
